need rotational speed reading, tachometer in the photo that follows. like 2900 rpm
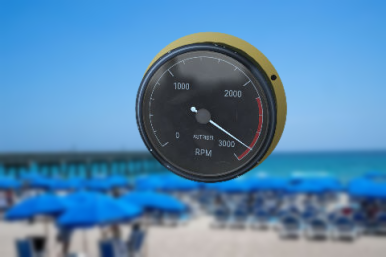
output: 2800 rpm
